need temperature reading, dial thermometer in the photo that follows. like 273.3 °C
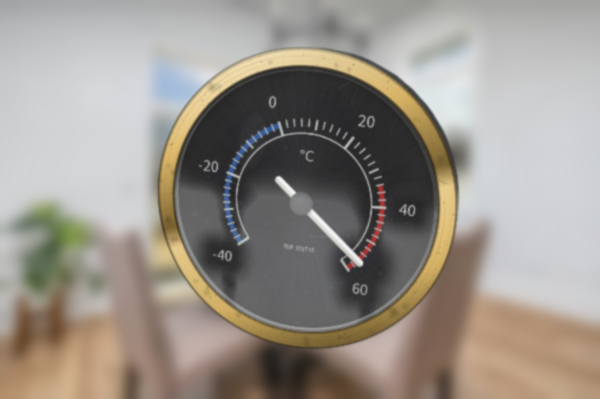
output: 56 °C
